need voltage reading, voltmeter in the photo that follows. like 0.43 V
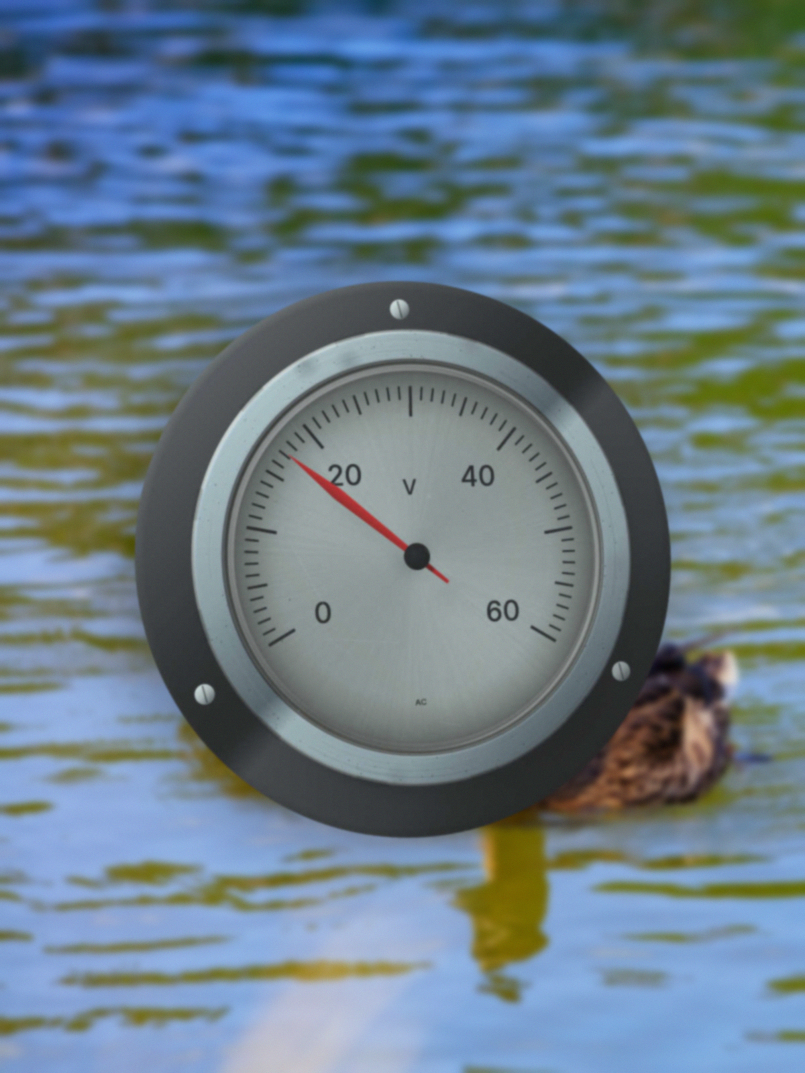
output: 17 V
